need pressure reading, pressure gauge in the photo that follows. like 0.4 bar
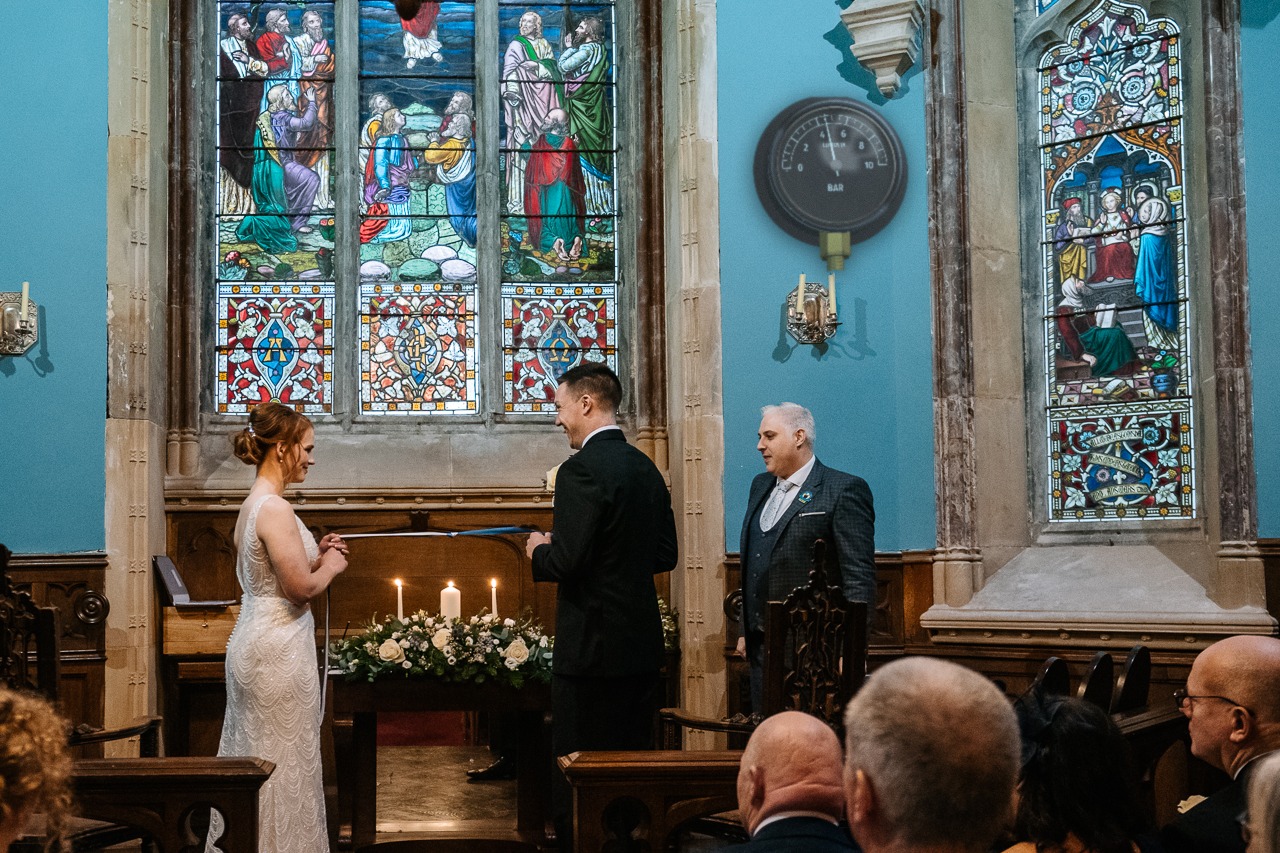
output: 4.5 bar
